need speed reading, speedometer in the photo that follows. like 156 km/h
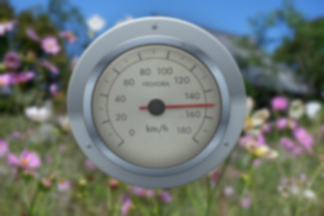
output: 150 km/h
